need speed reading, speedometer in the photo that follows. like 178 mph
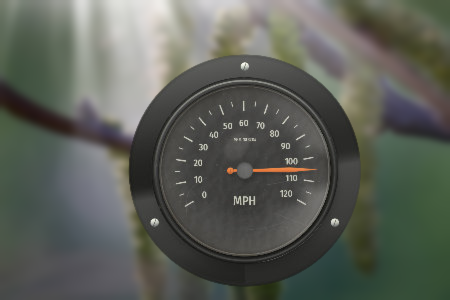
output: 105 mph
